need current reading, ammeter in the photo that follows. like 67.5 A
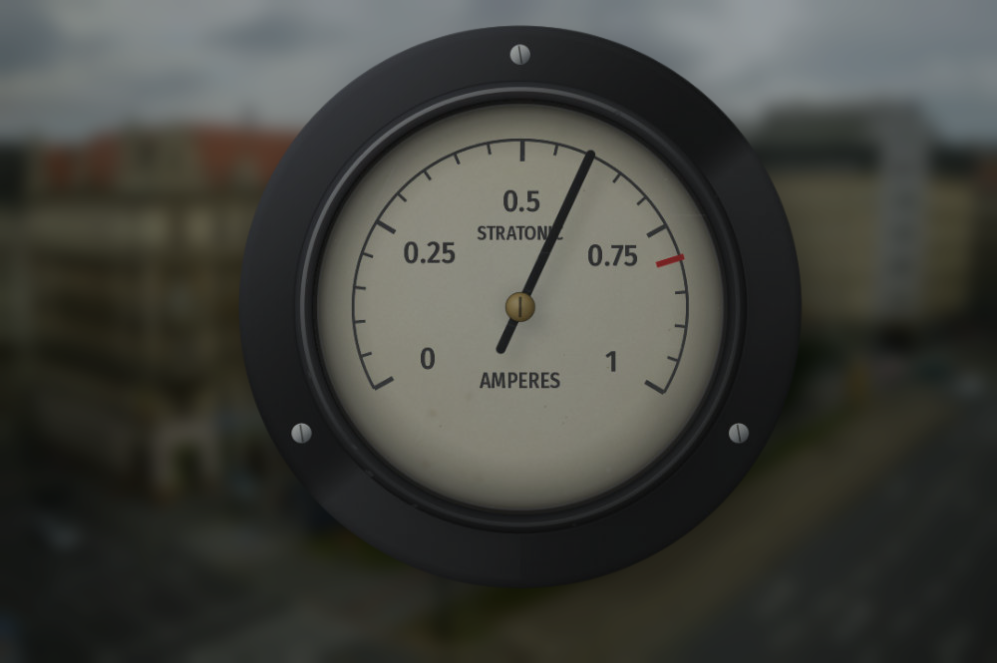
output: 0.6 A
